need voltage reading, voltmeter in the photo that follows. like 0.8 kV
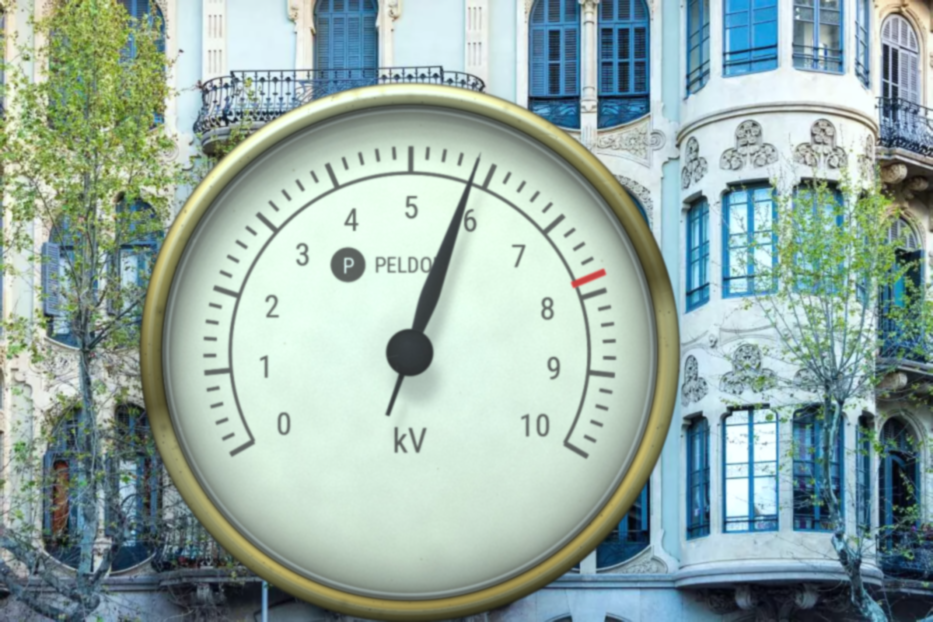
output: 5.8 kV
